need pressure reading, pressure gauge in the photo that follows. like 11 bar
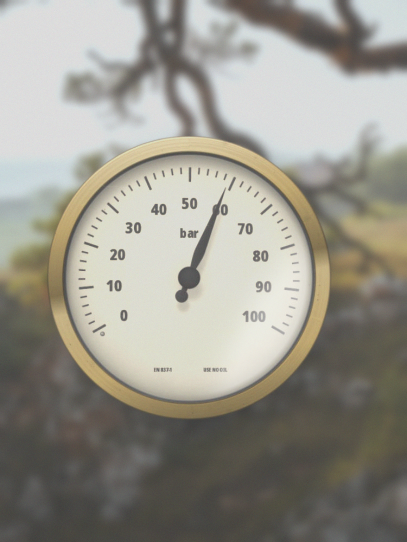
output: 59 bar
